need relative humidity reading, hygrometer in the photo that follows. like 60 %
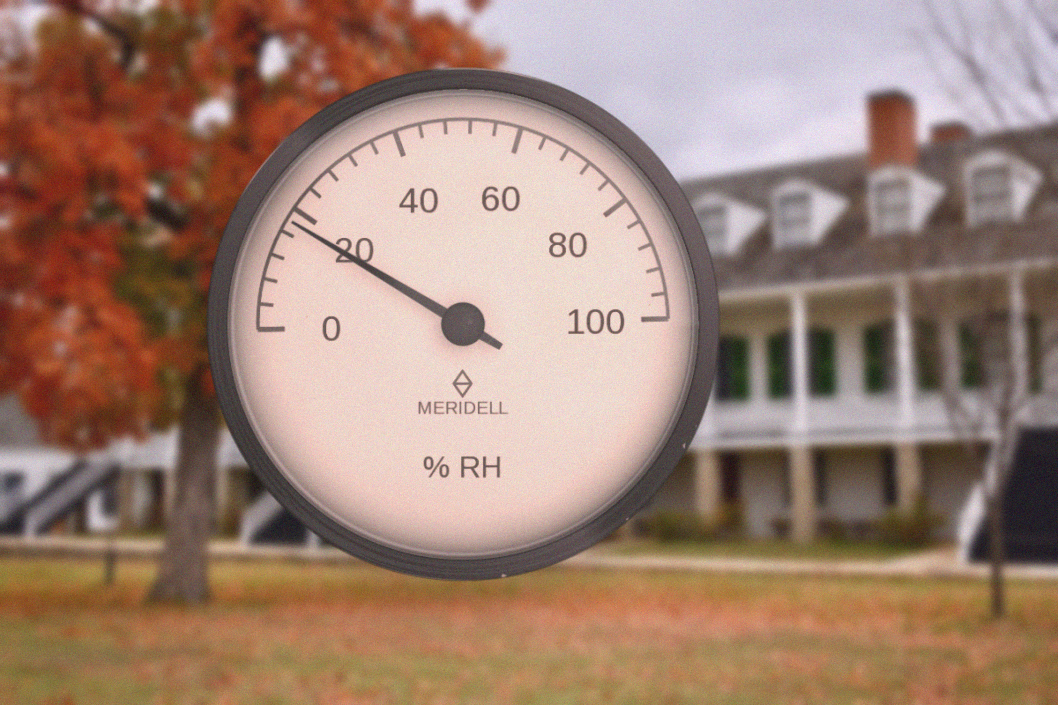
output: 18 %
